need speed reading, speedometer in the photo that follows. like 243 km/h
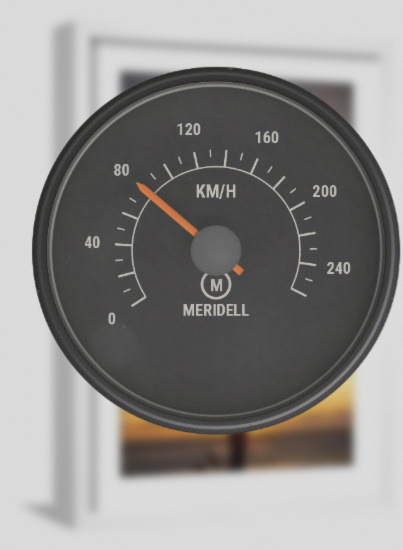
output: 80 km/h
